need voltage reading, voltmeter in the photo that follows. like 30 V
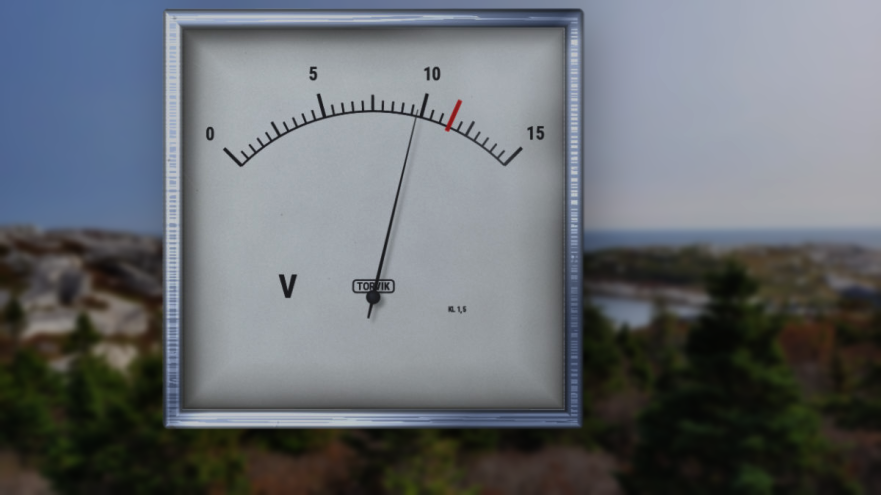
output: 9.75 V
